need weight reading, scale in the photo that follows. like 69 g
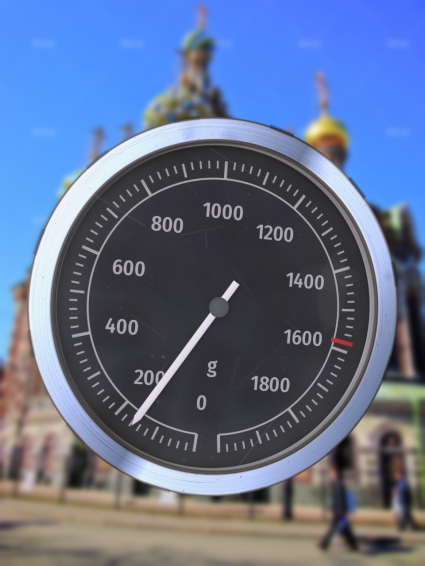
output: 160 g
